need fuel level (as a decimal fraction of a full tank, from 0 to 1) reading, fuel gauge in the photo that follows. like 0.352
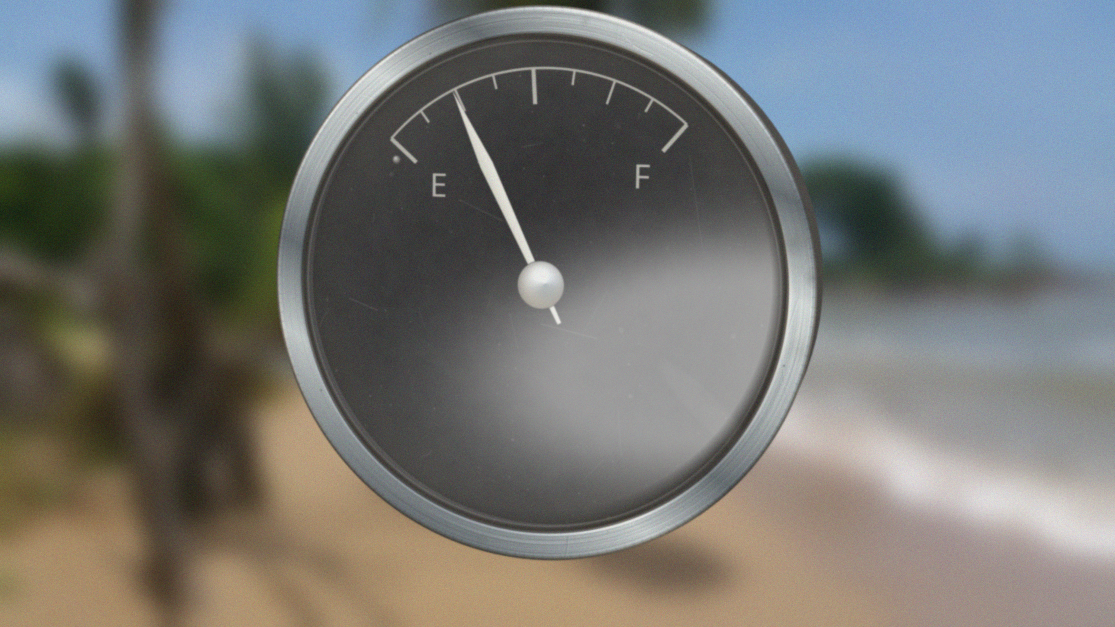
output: 0.25
